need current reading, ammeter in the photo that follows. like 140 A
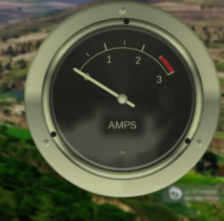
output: 0 A
